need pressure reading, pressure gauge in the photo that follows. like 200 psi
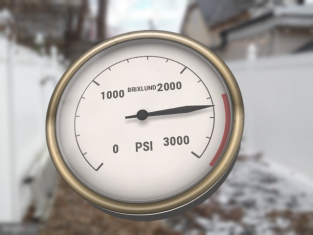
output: 2500 psi
